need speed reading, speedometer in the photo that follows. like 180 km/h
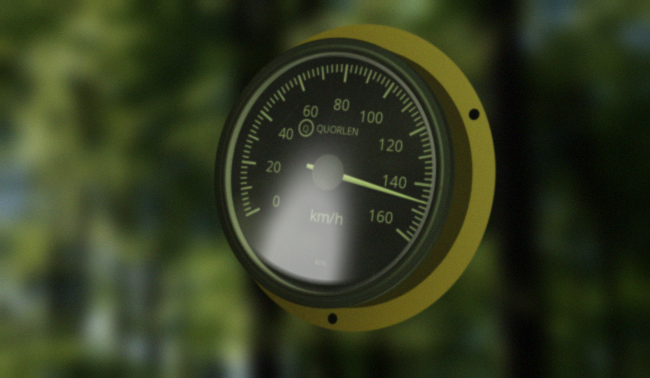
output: 146 km/h
